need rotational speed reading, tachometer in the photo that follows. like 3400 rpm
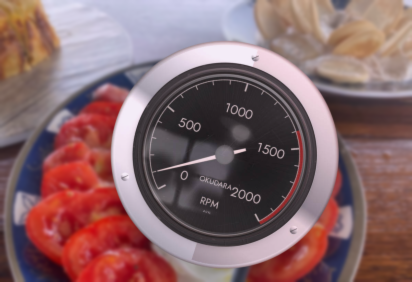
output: 100 rpm
